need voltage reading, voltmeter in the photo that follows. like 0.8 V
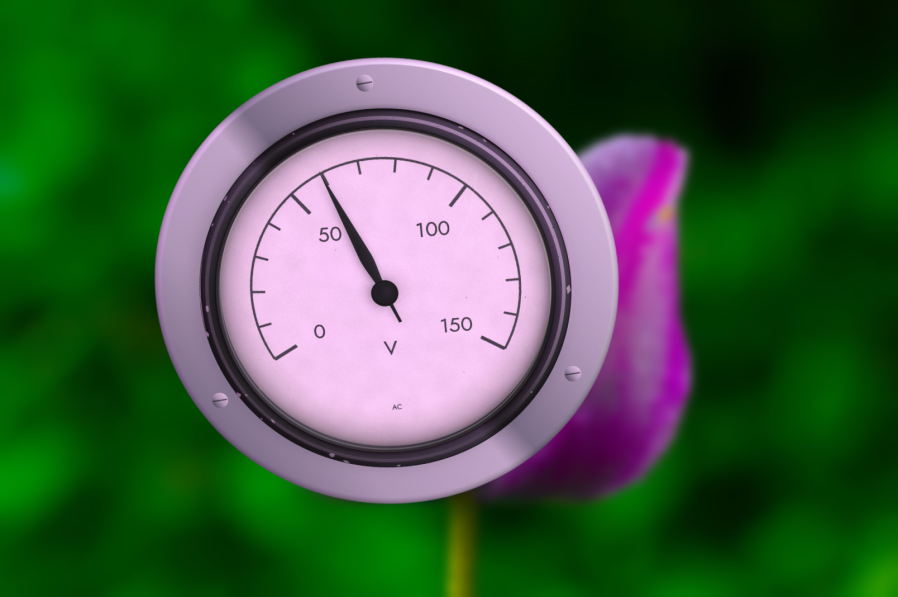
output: 60 V
